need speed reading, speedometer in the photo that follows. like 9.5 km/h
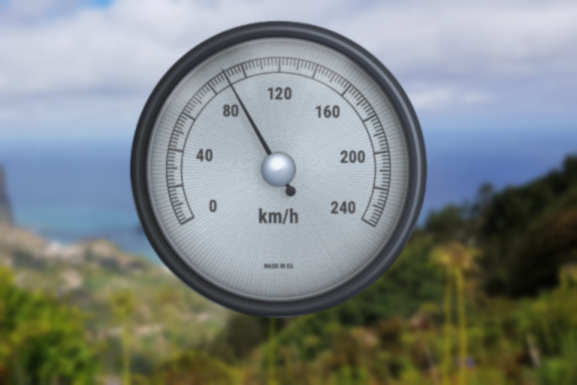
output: 90 km/h
